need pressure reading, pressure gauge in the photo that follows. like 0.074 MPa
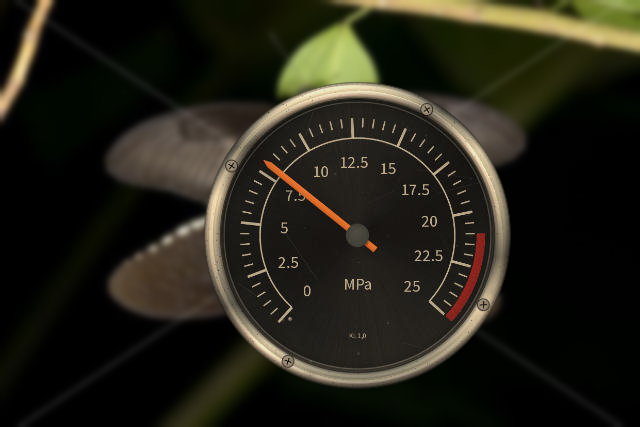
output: 8 MPa
